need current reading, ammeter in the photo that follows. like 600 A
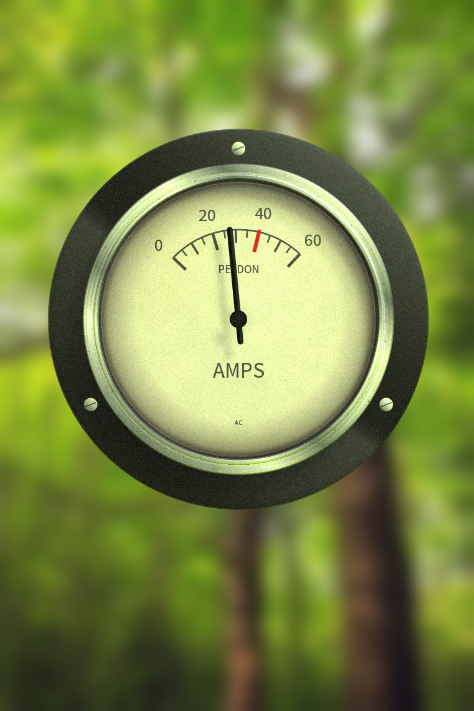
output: 27.5 A
